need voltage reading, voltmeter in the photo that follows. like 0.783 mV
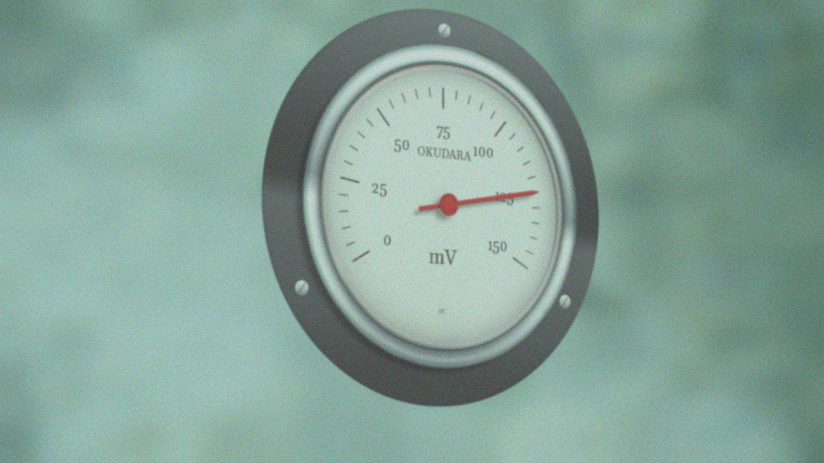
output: 125 mV
